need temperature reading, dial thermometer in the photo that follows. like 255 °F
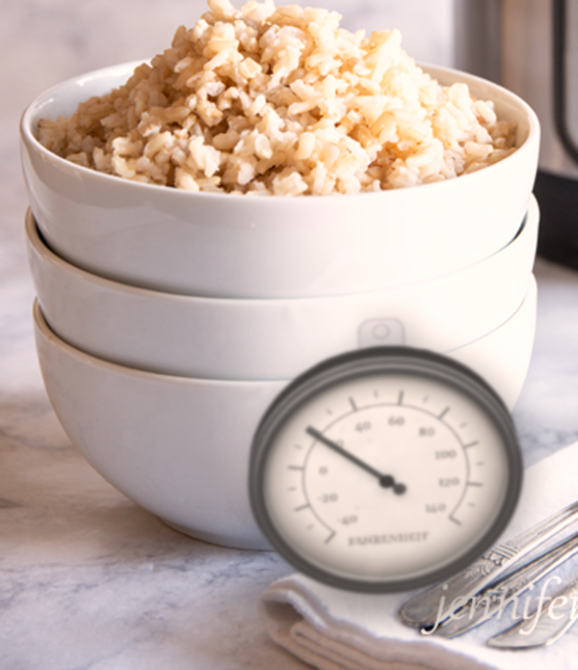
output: 20 °F
